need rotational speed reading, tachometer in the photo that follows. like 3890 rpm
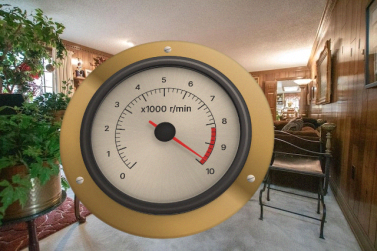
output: 9800 rpm
